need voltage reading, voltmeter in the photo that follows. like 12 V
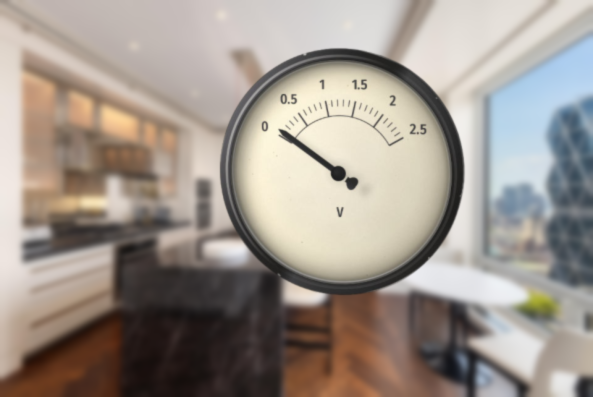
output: 0.1 V
